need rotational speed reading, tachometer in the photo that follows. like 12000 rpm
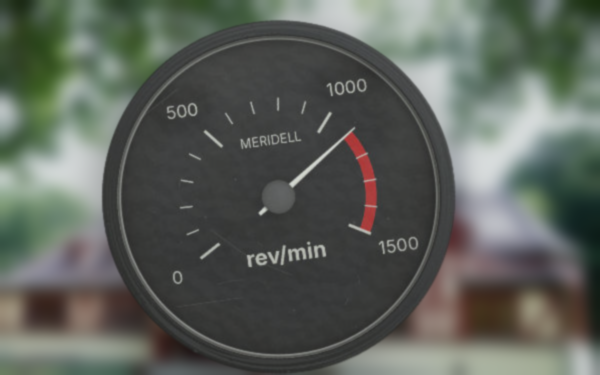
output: 1100 rpm
